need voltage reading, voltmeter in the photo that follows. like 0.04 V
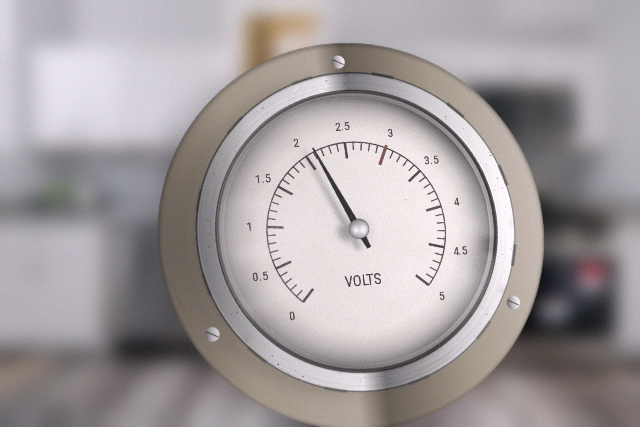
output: 2.1 V
